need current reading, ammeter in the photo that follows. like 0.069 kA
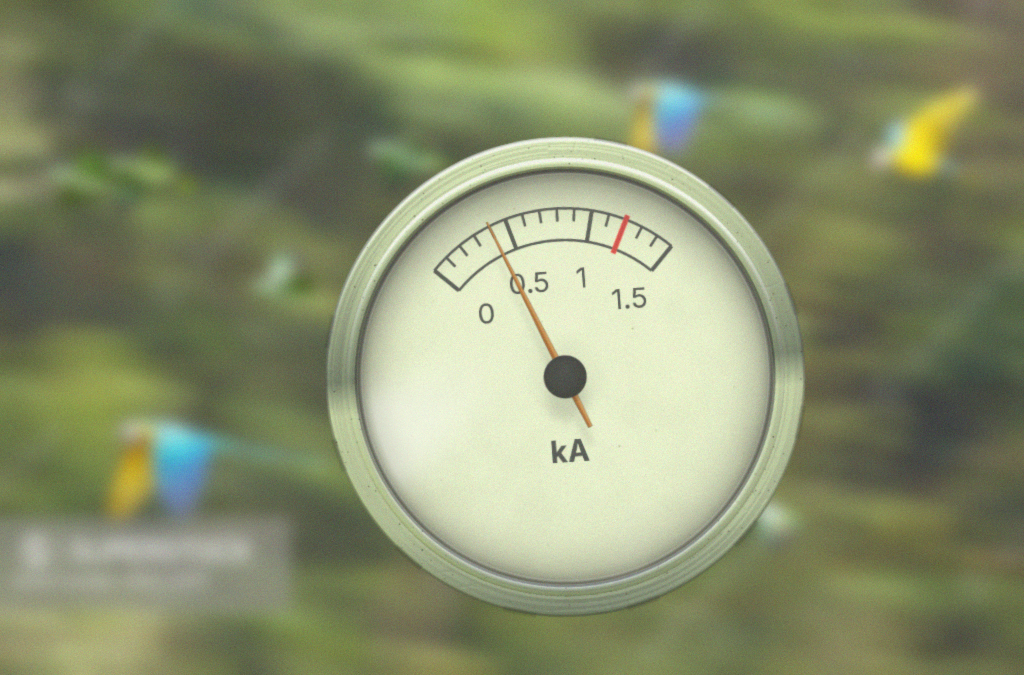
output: 0.4 kA
